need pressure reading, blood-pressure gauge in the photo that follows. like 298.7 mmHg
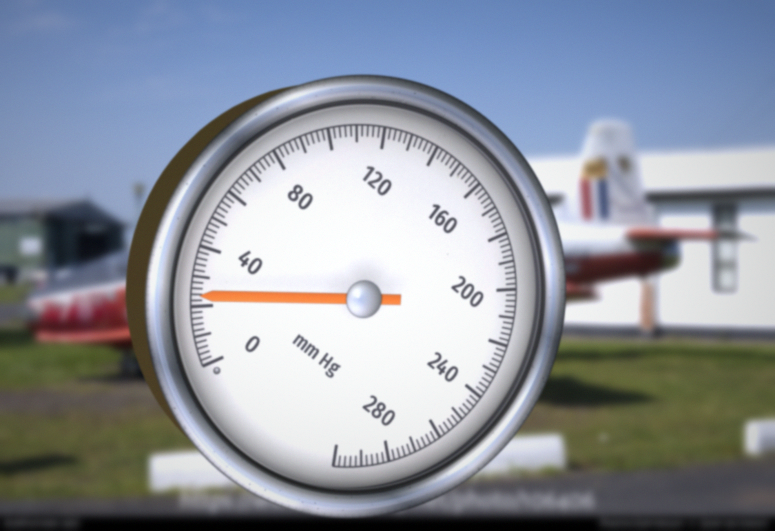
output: 24 mmHg
